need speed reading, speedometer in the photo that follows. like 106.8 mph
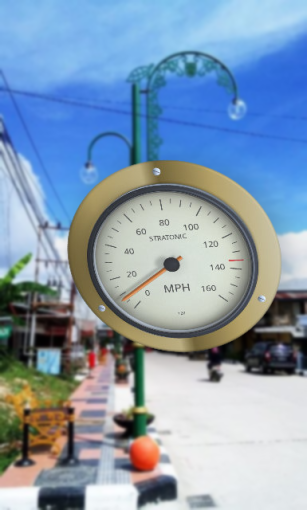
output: 7.5 mph
